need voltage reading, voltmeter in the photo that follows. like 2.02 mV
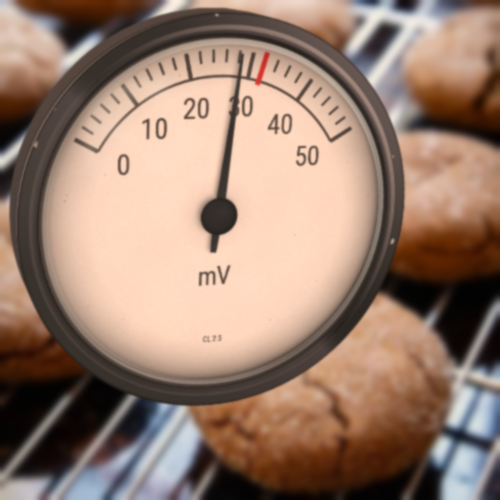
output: 28 mV
